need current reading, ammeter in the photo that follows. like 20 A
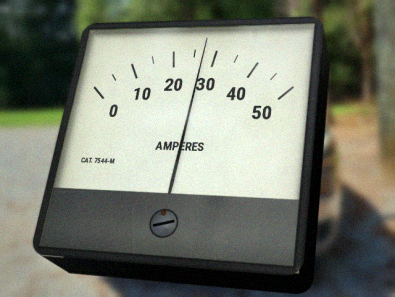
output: 27.5 A
